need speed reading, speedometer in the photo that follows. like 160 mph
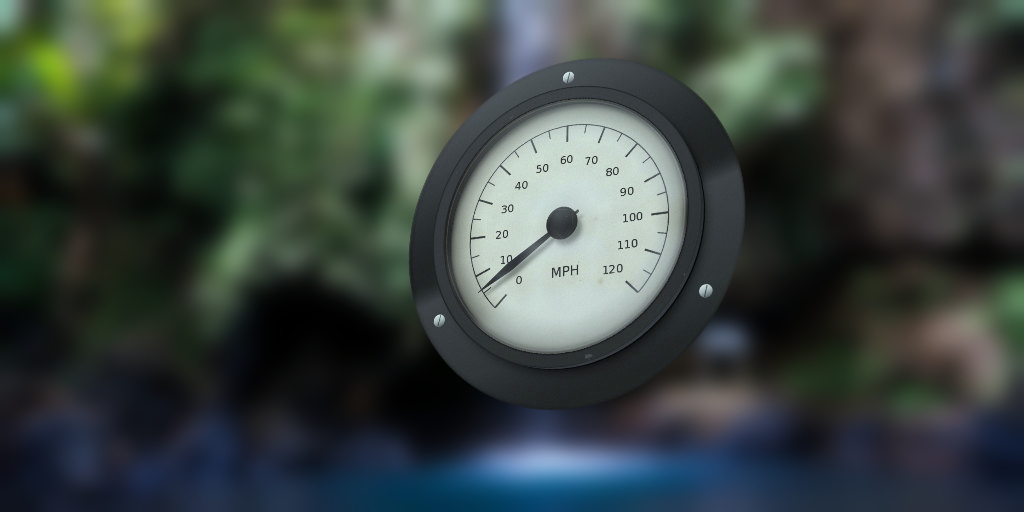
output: 5 mph
